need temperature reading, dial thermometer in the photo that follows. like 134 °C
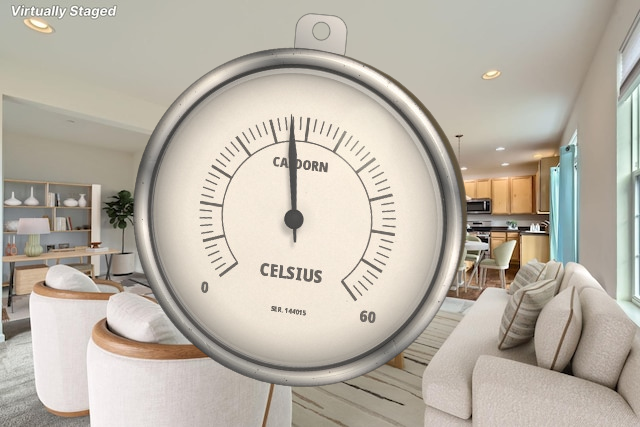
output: 28 °C
